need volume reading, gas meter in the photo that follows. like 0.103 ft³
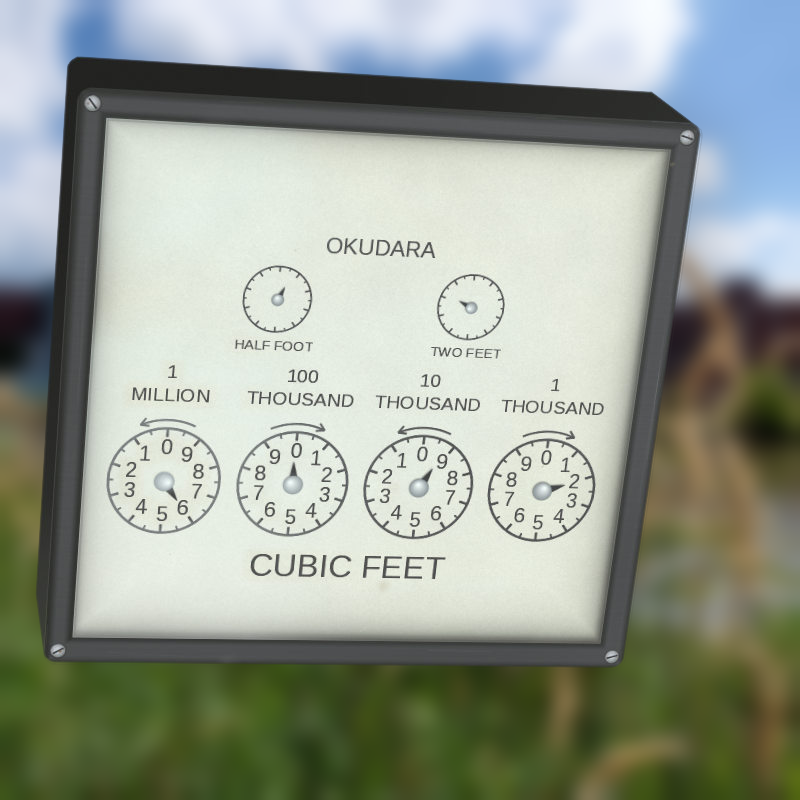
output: 599200 ft³
